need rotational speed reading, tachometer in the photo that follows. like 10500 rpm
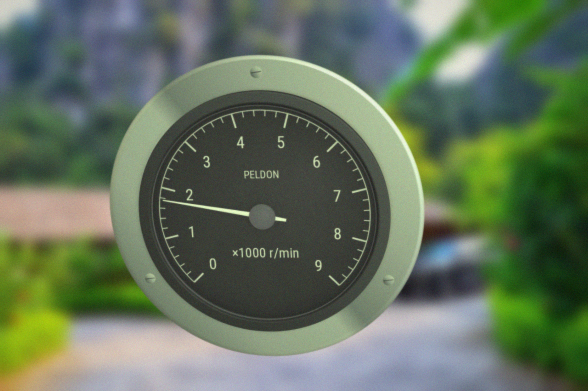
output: 1800 rpm
